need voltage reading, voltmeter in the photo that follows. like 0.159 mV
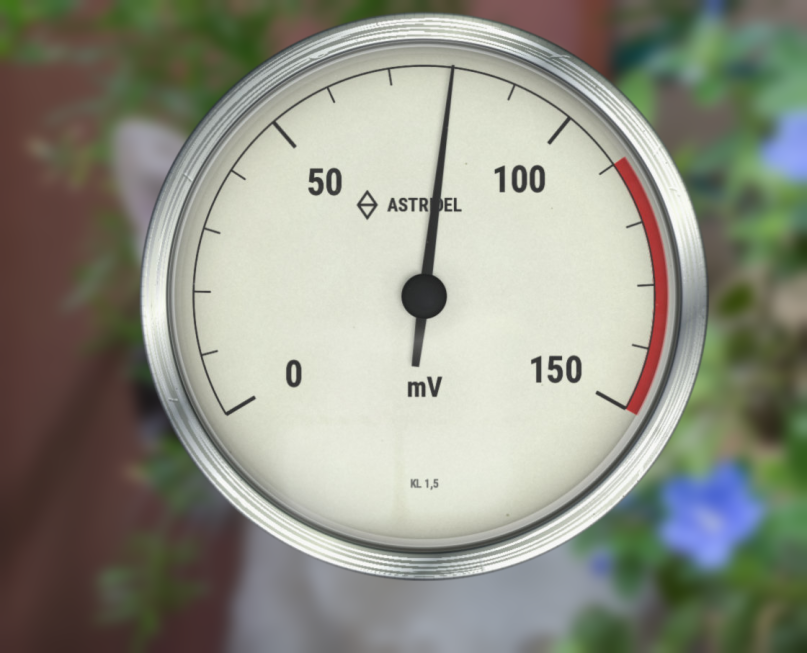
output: 80 mV
